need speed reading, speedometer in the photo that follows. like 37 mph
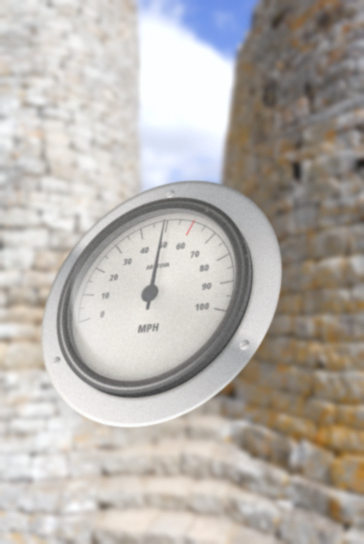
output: 50 mph
